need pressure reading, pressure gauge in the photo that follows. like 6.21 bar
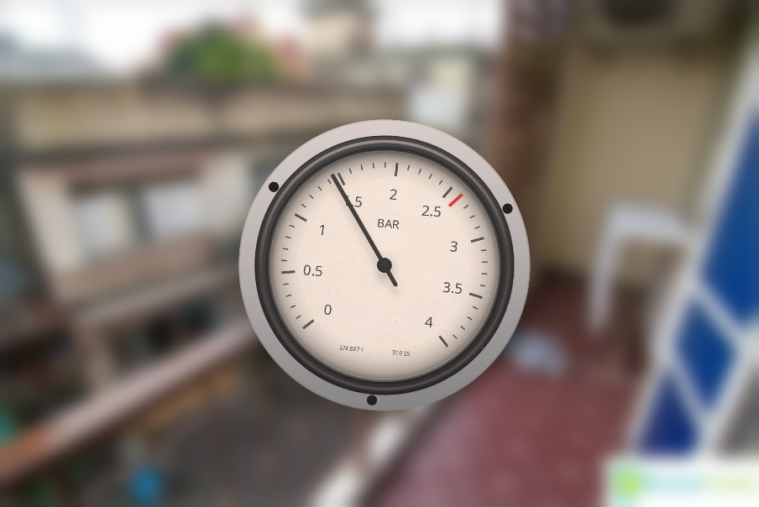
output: 1.45 bar
